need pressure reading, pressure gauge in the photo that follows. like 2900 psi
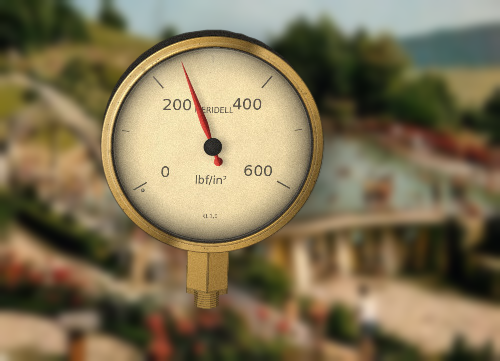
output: 250 psi
